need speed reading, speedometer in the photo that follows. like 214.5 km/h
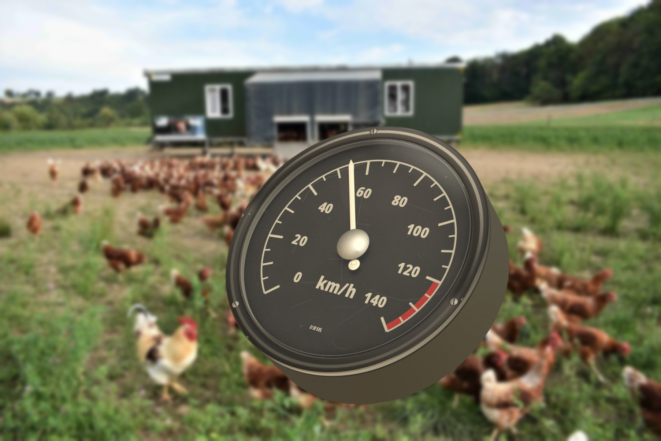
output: 55 km/h
